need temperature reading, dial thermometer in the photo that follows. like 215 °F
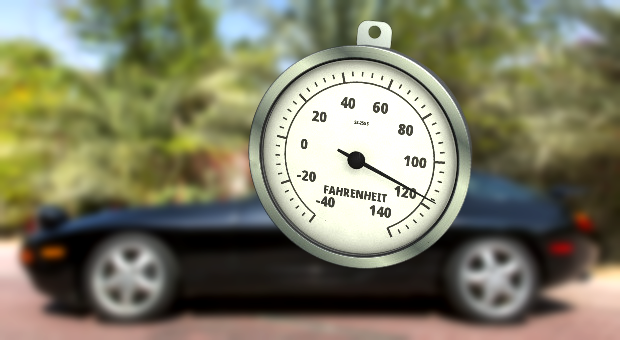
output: 116 °F
